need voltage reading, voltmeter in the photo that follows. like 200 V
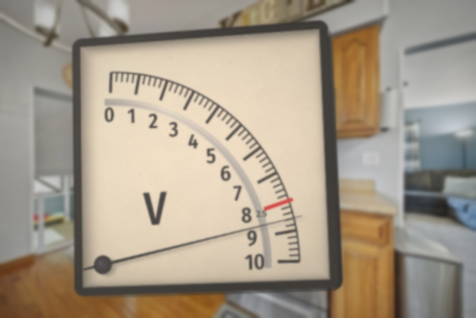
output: 8.6 V
